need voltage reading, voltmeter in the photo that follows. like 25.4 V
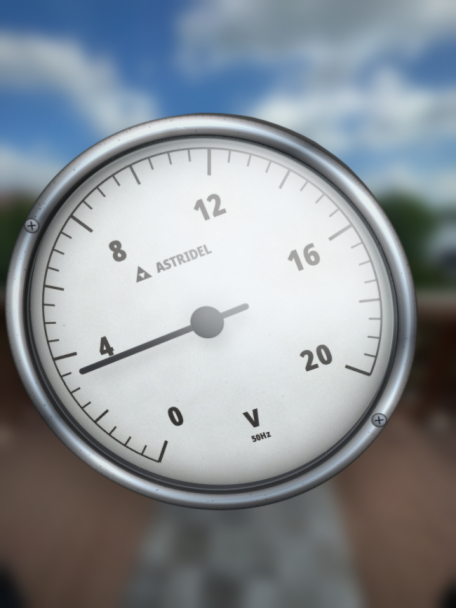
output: 3.5 V
